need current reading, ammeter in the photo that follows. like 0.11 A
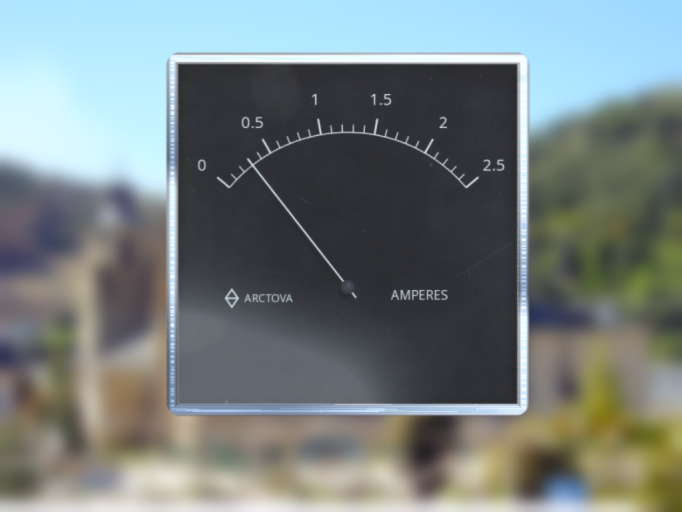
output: 0.3 A
